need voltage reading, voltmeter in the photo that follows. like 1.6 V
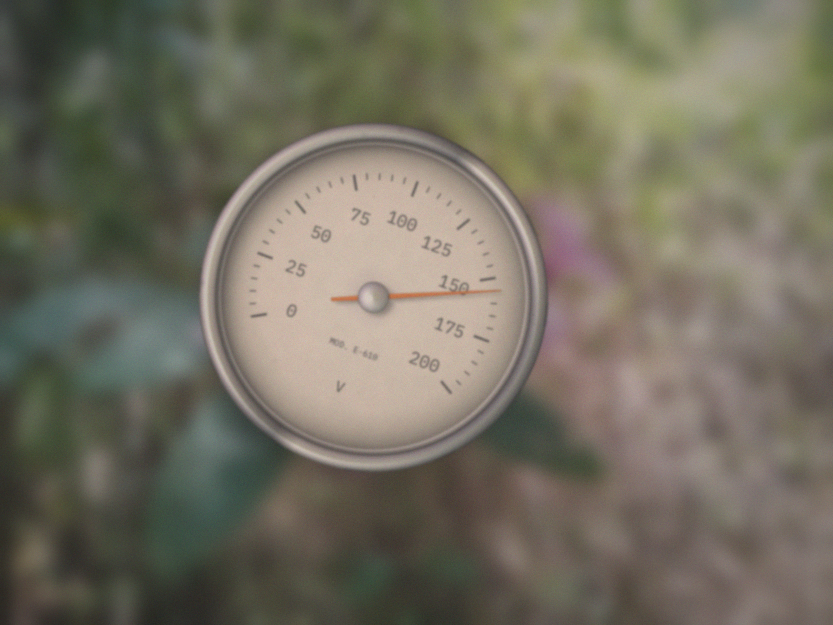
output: 155 V
